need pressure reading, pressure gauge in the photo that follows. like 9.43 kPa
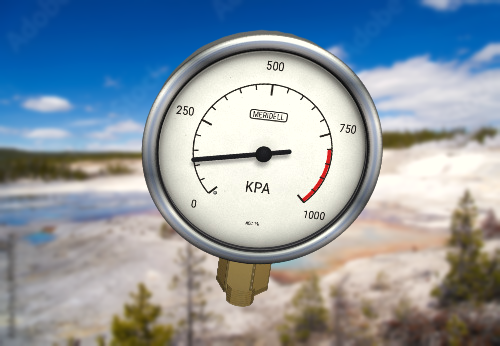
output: 125 kPa
